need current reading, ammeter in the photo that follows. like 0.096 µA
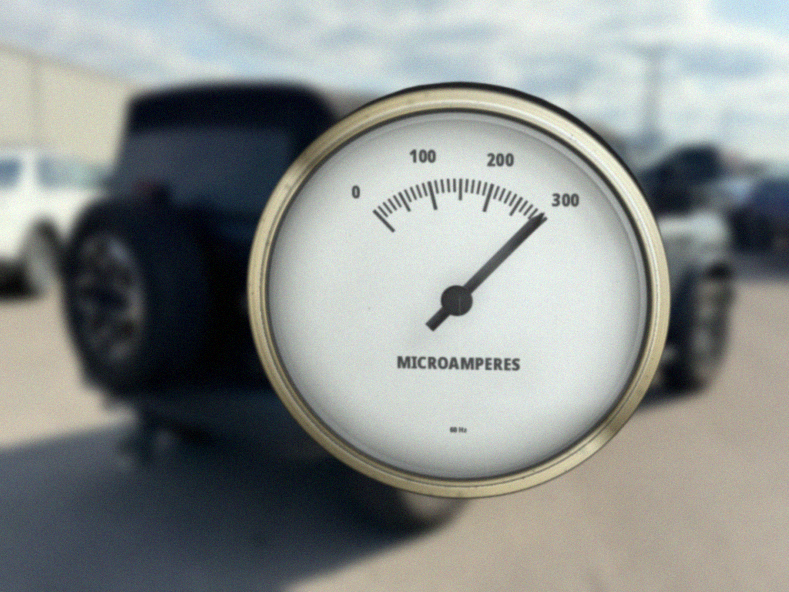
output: 290 µA
